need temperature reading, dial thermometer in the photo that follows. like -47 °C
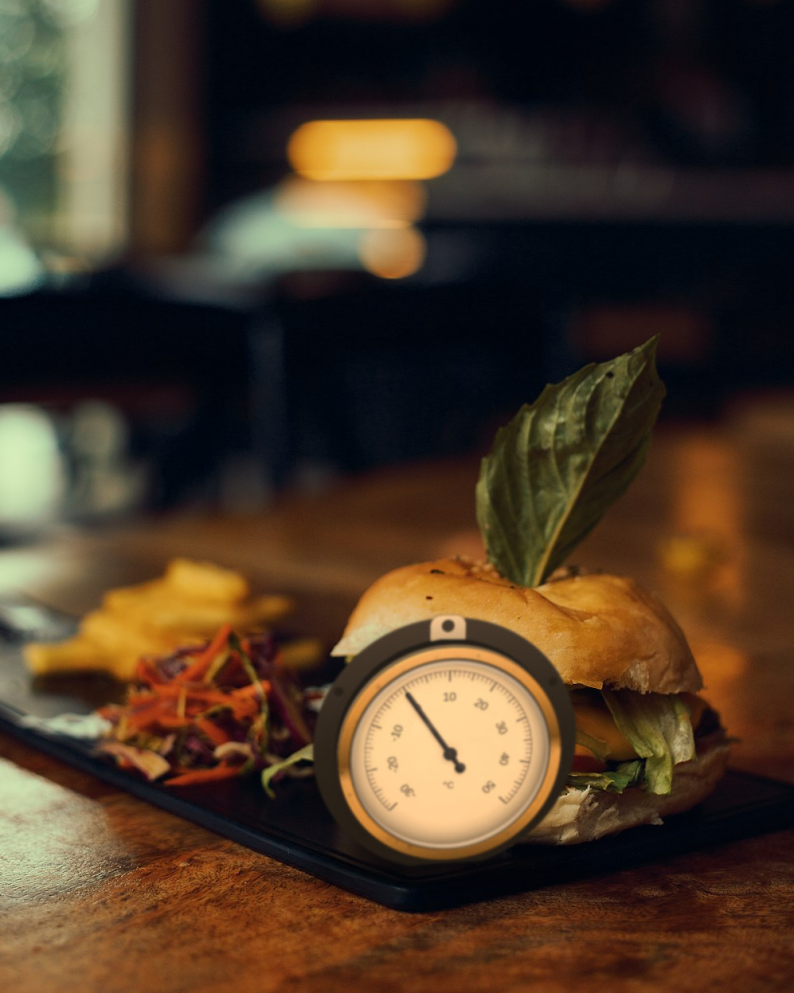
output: 0 °C
